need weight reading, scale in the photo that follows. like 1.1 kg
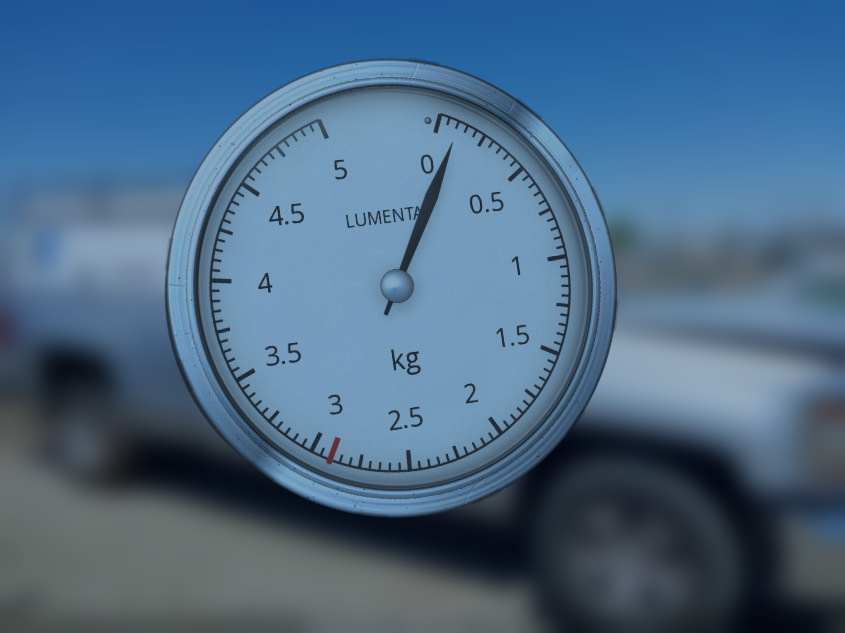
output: 0.1 kg
